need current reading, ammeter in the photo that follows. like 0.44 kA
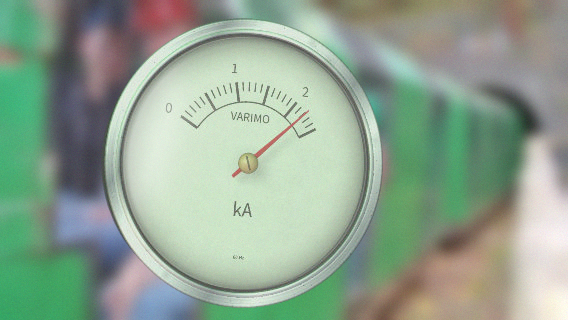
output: 2.2 kA
